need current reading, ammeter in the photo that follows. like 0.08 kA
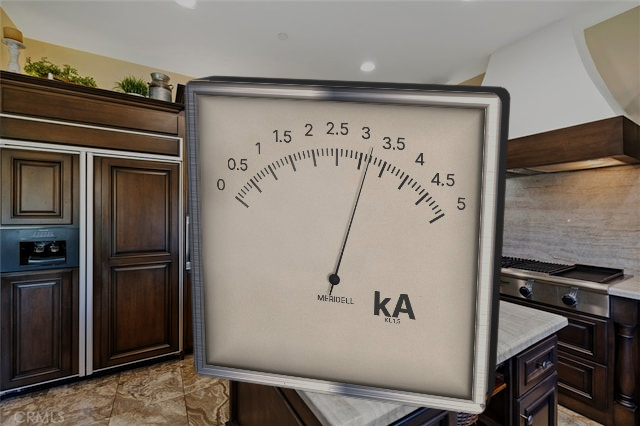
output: 3.2 kA
